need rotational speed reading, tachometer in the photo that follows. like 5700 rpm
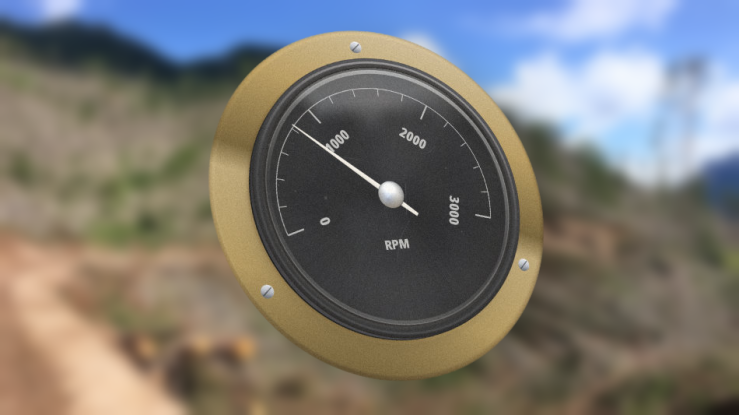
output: 800 rpm
